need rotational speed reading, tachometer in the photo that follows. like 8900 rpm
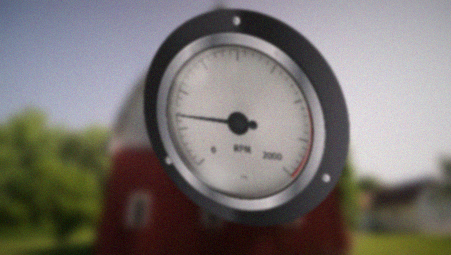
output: 350 rpm
